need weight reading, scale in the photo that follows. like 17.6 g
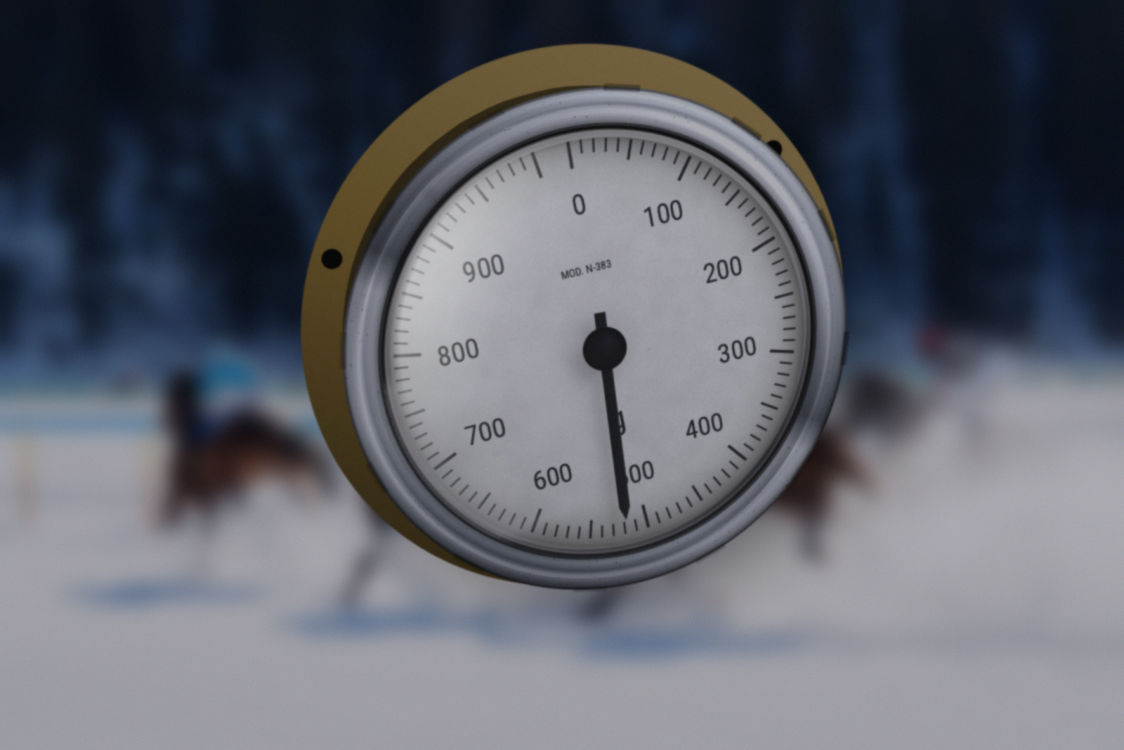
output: 520 g
